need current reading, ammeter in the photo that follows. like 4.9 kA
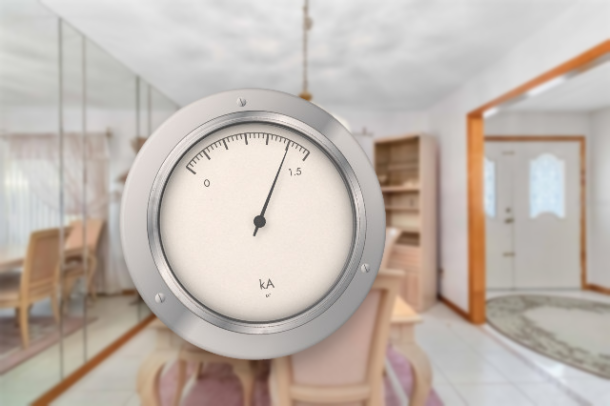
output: 1.25 kA
